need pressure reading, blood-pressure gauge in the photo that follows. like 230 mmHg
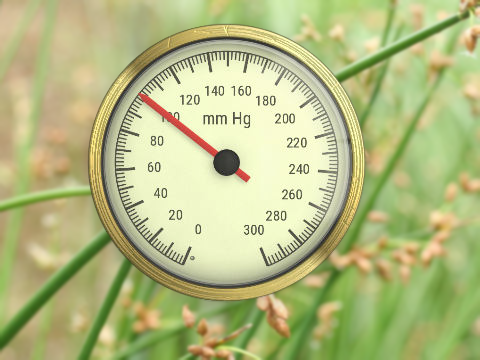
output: 100 mmHg
